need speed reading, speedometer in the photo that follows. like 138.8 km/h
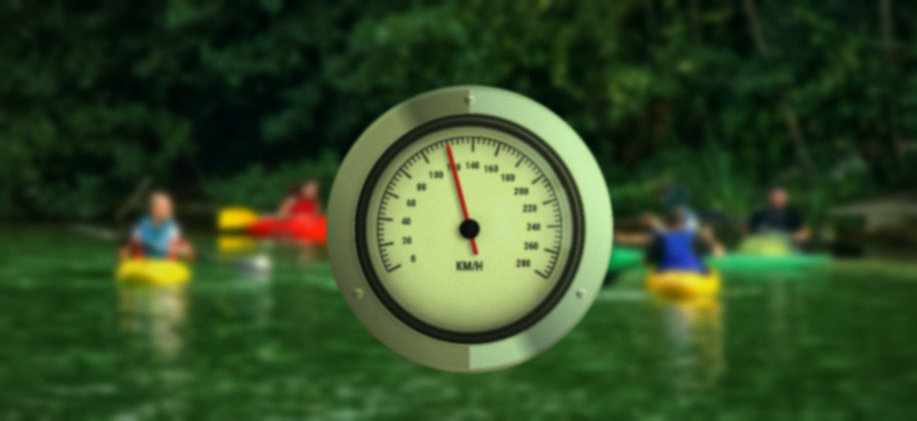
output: 120 km/h
